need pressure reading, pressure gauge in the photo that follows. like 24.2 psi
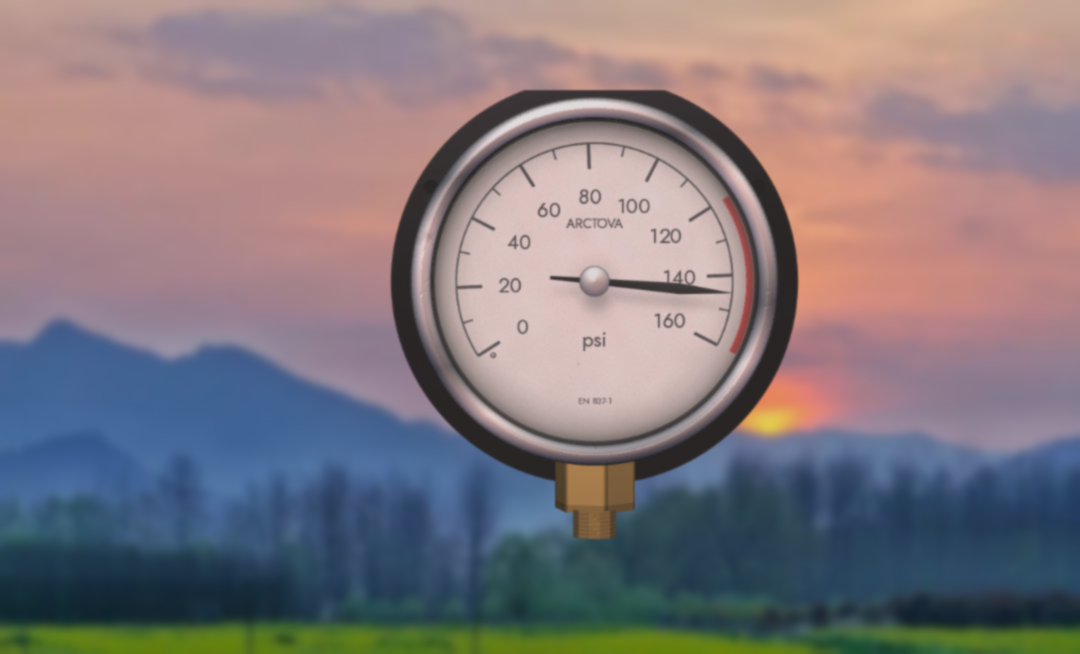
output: 145 psi
